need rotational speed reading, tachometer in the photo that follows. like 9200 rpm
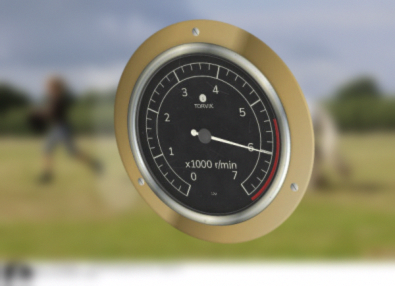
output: 6000 rpm
